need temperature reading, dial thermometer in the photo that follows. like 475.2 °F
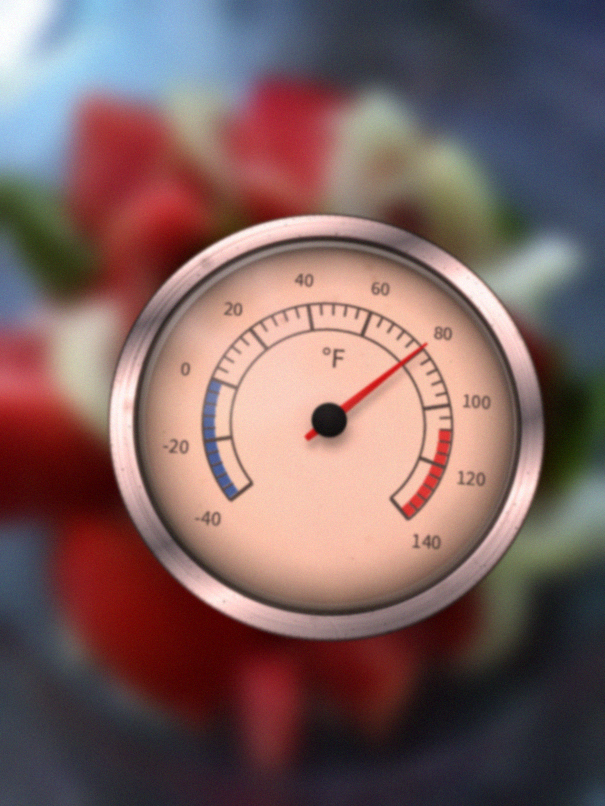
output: 80 °F
